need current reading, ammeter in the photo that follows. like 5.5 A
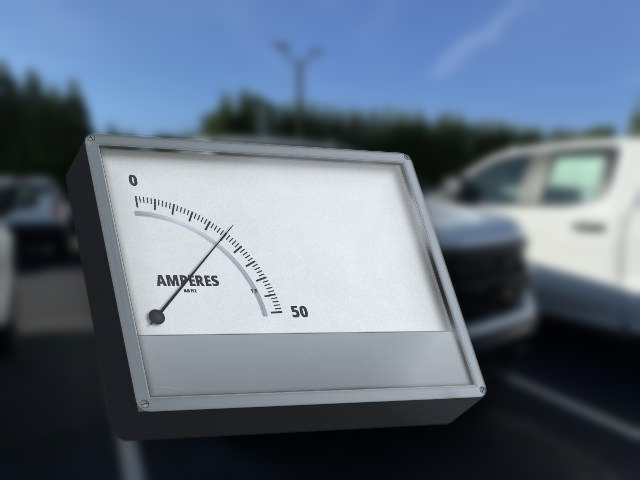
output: 25 A
